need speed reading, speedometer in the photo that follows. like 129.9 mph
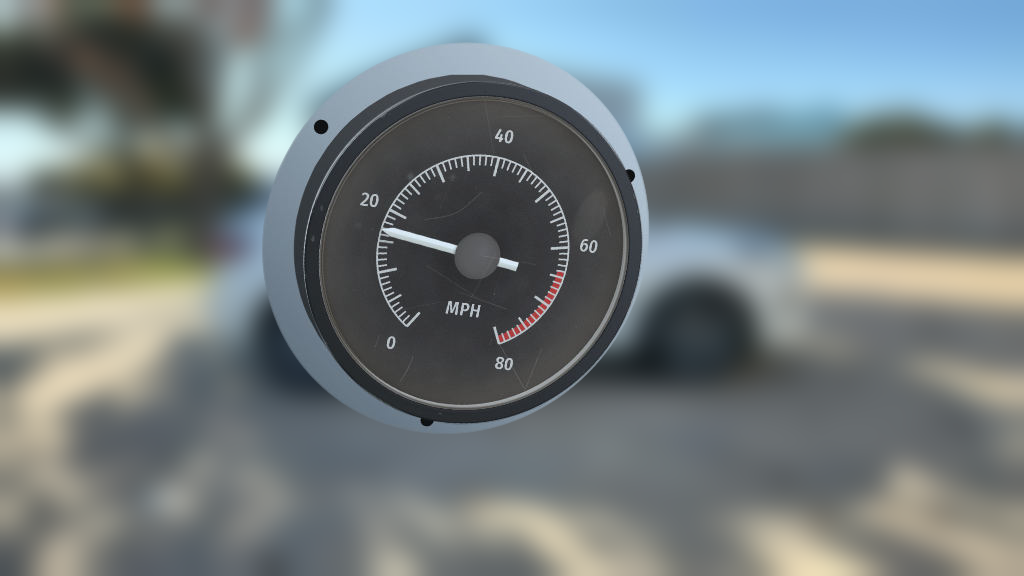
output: 17 mph
